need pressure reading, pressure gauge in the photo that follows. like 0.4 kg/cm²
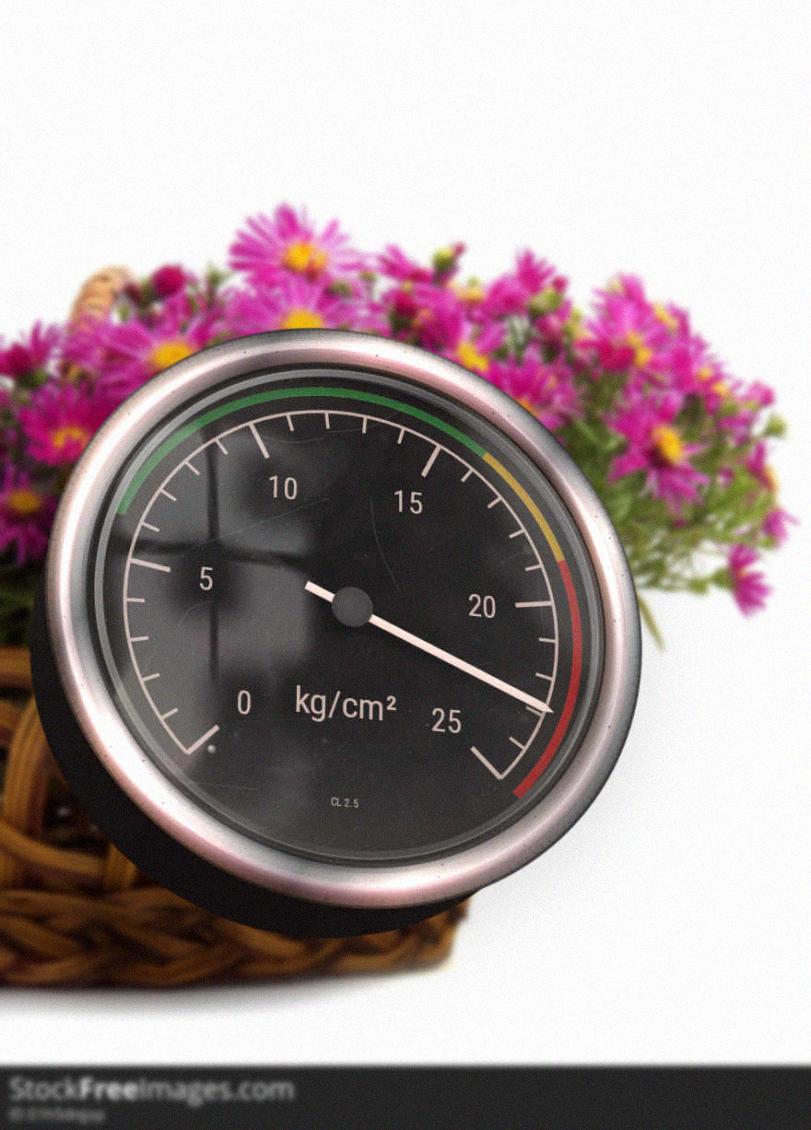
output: 23 kg/cm²
